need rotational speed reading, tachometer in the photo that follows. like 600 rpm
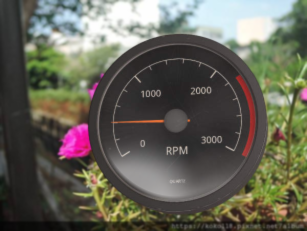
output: 400 rpm
